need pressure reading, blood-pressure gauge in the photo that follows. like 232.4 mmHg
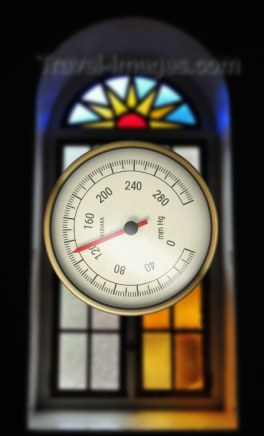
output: 130 mmHg
